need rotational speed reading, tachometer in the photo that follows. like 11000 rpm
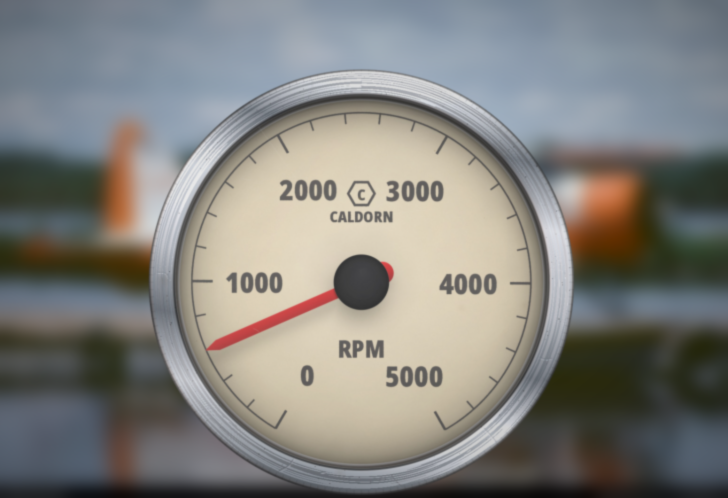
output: 600 rpm
